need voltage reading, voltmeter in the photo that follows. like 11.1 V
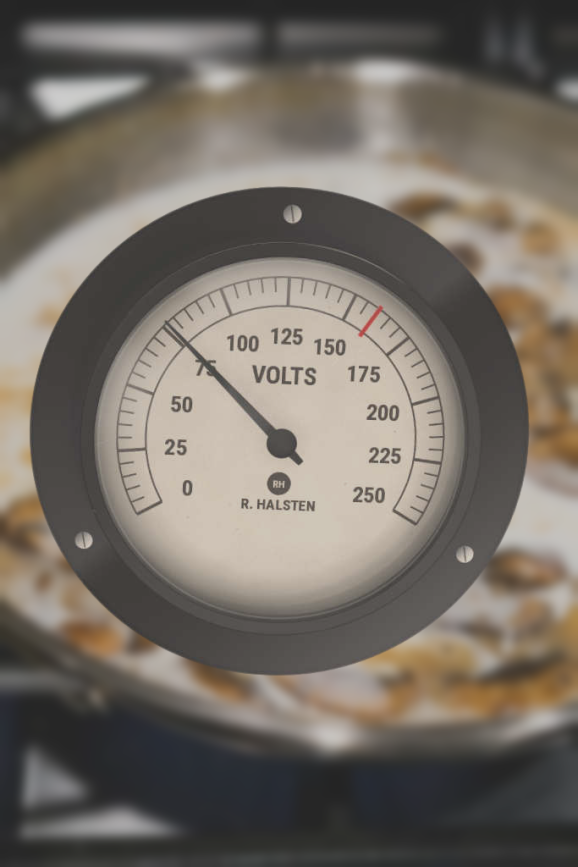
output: 77.5 V
